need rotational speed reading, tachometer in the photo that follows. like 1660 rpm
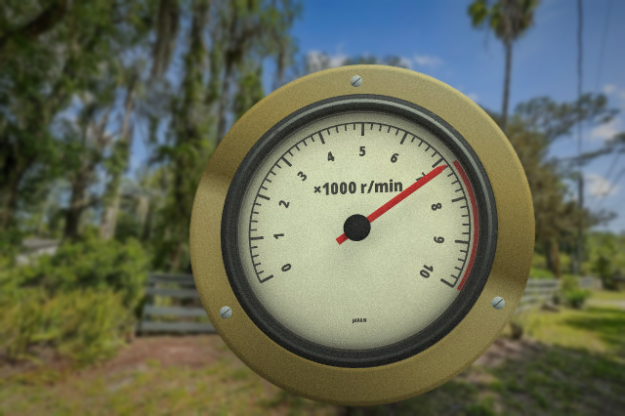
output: 7200 rpm
